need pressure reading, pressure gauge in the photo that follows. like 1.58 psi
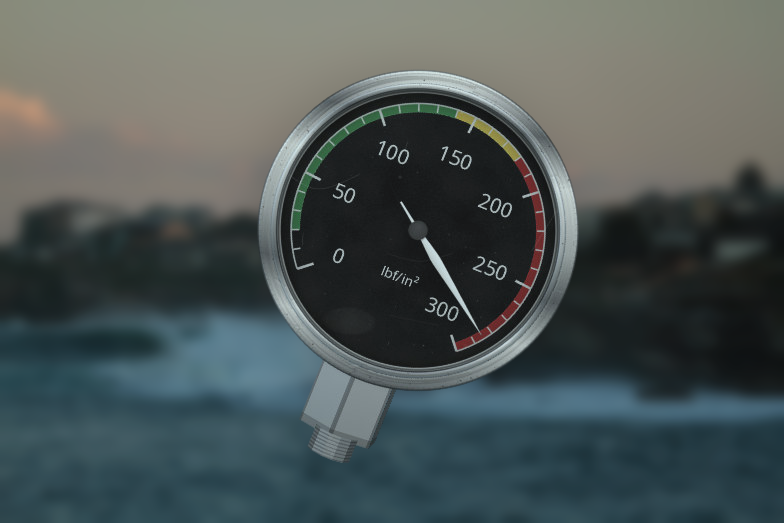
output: 285 psi
